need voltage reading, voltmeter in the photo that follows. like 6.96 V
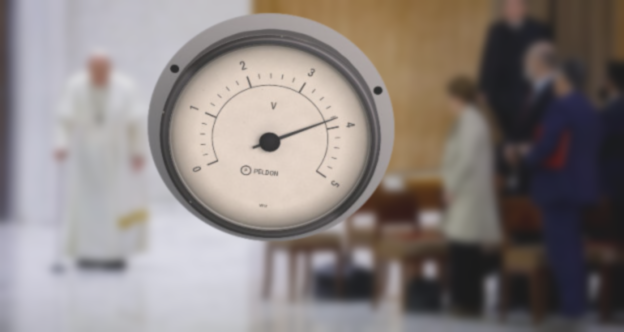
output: 3.8 V
